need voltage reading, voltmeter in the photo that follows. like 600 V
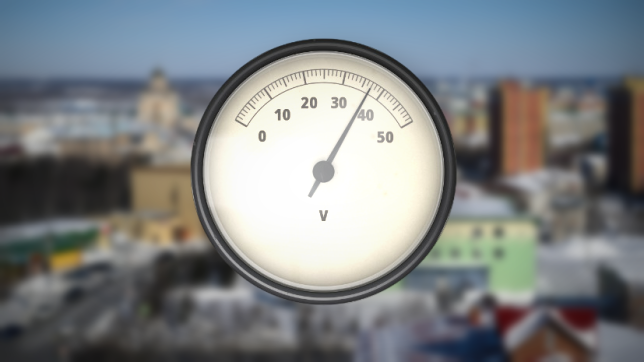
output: 37 V
